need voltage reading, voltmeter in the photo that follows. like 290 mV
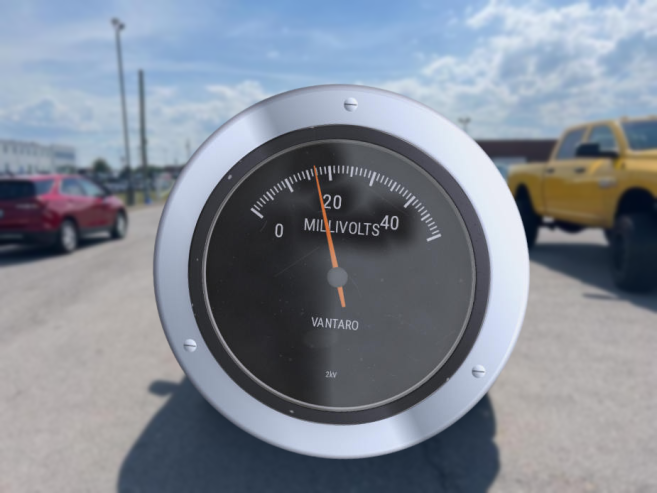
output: 17 mV
